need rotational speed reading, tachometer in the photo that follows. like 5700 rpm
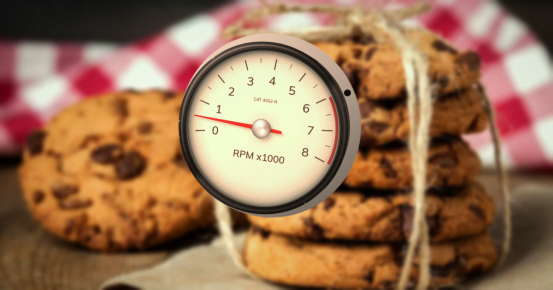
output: 500 rpm
